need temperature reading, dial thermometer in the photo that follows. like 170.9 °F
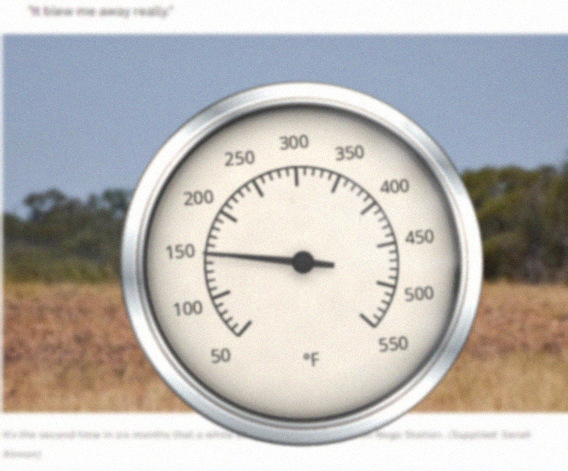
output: 150 °F
